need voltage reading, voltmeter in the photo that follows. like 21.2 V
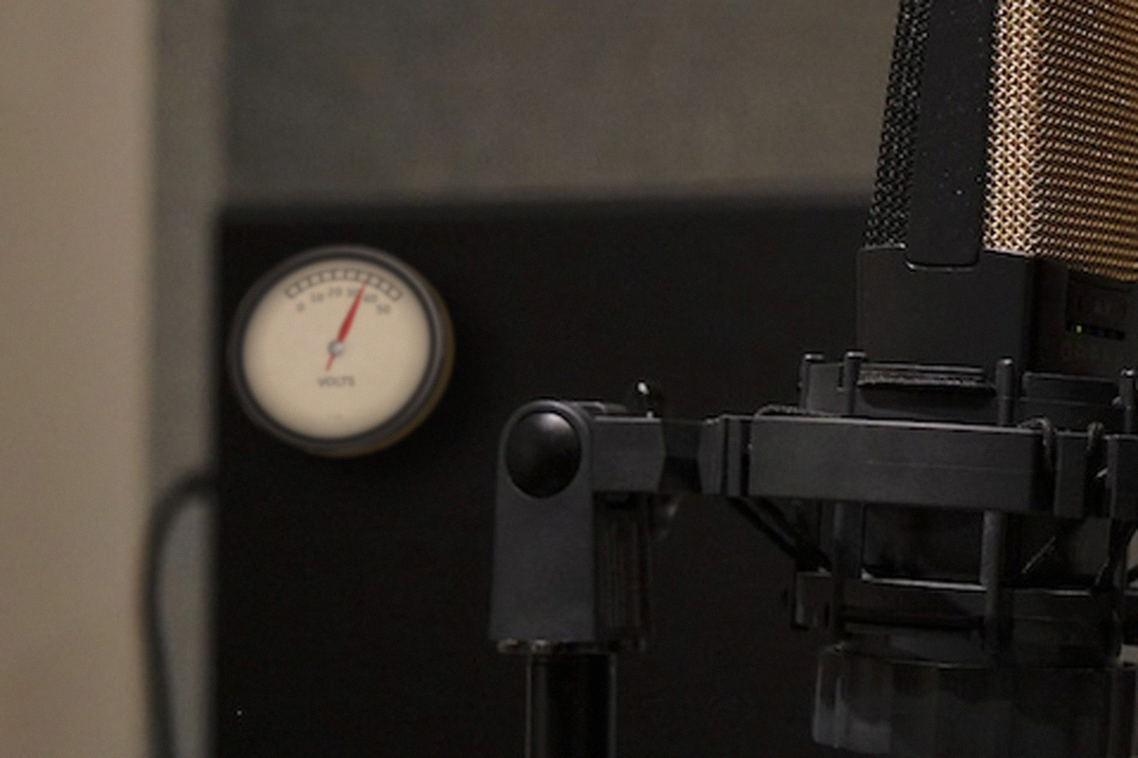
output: 35 V
